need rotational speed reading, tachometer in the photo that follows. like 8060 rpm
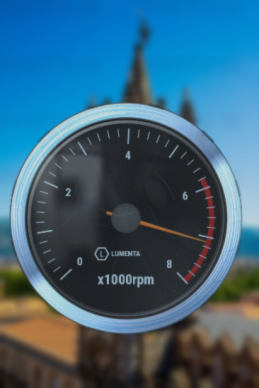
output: 7100 rpm
